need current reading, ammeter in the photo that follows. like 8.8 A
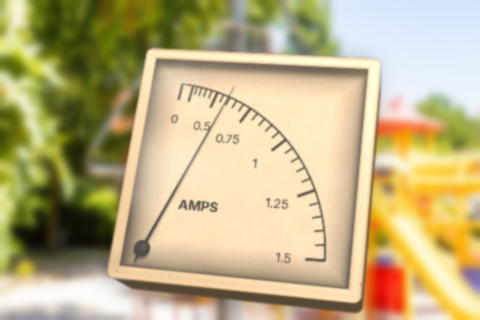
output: 0.6 A
